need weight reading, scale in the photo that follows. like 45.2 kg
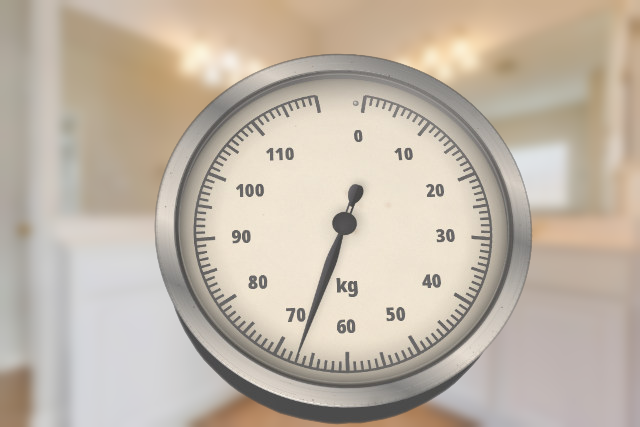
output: 67 kg
